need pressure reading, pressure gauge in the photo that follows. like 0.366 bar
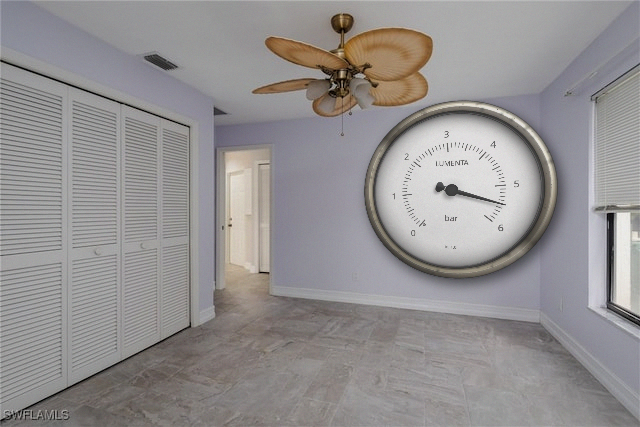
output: 5.5 bar
